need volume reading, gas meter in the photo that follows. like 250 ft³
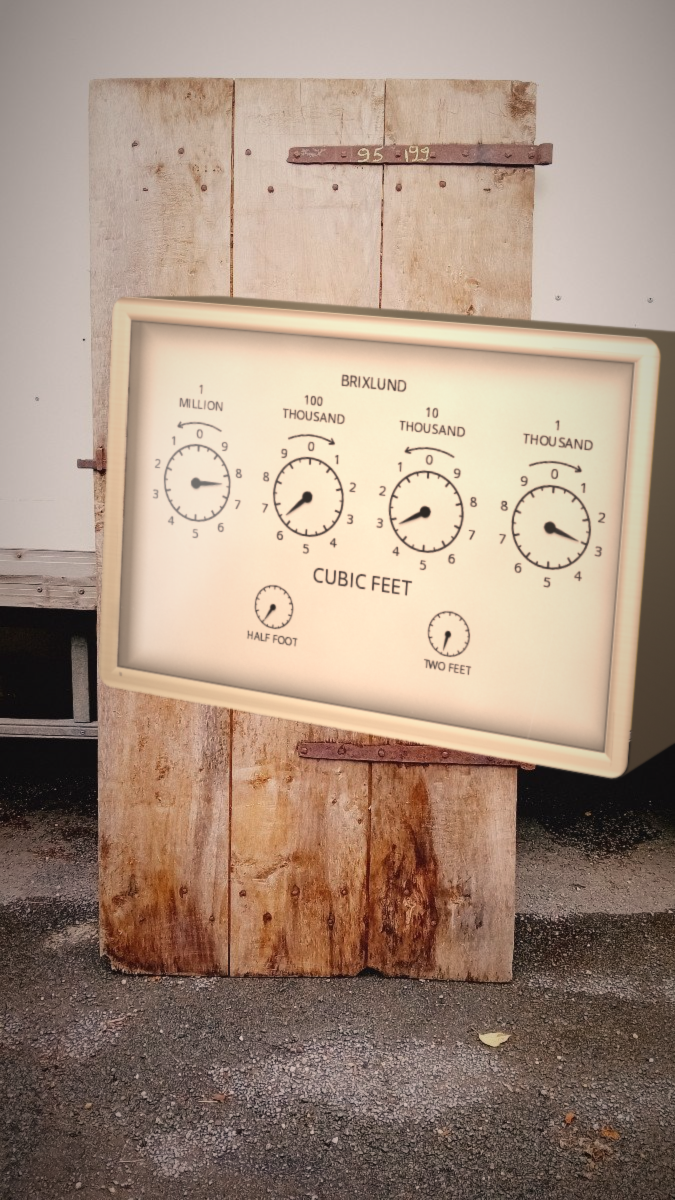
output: 763300 ft³
